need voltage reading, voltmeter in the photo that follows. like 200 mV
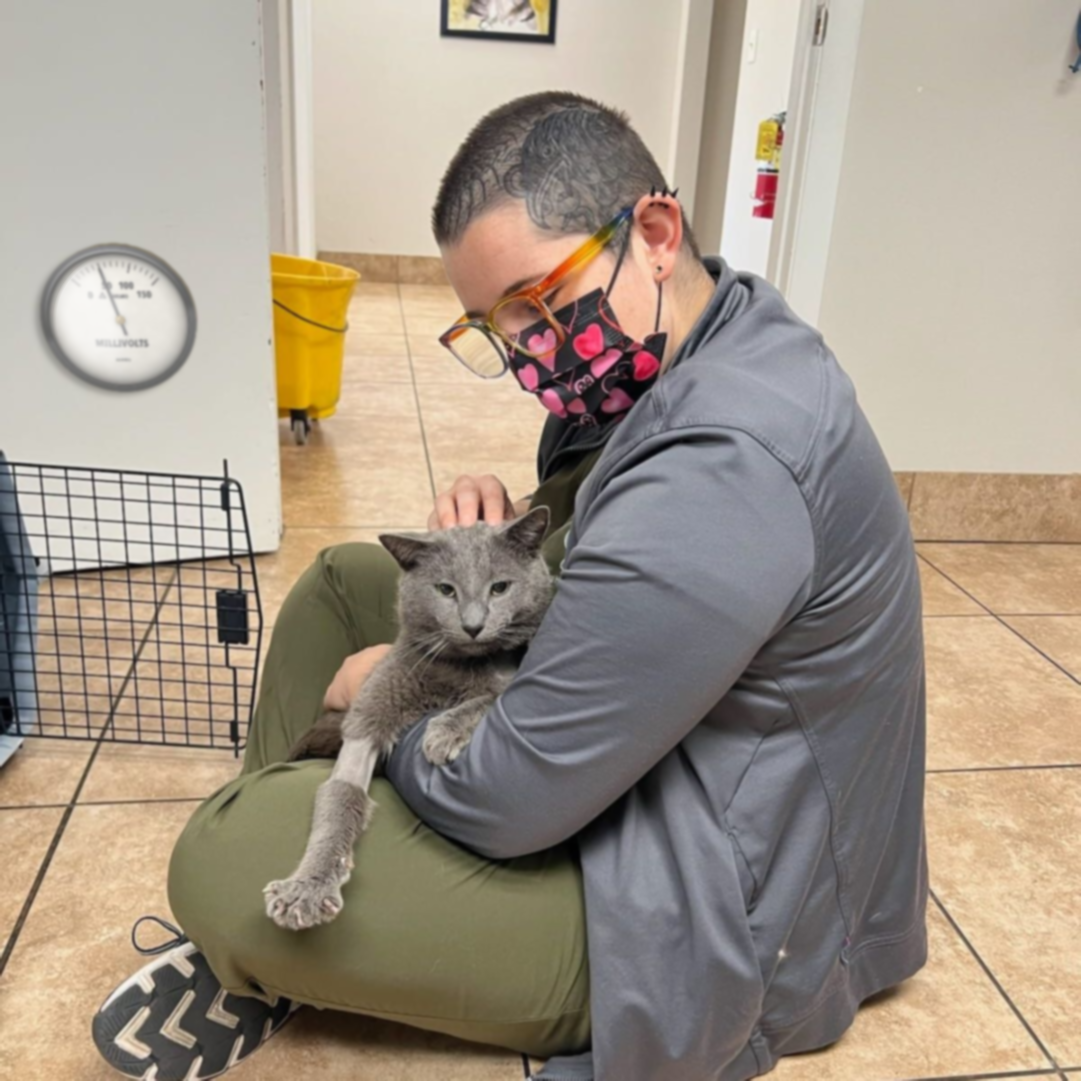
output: 50 mV
